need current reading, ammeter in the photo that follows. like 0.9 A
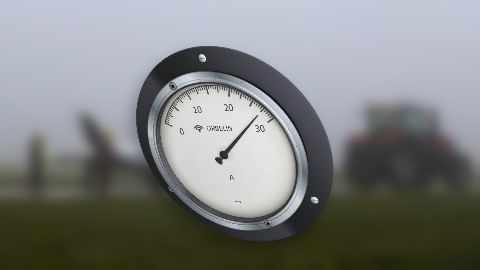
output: 27.5 A
